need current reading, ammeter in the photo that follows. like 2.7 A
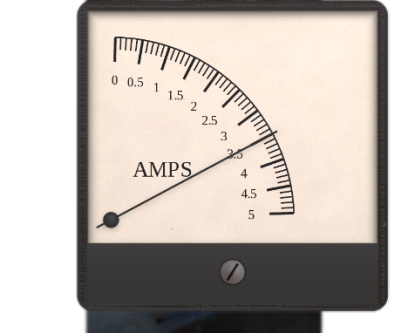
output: 3.5 A
